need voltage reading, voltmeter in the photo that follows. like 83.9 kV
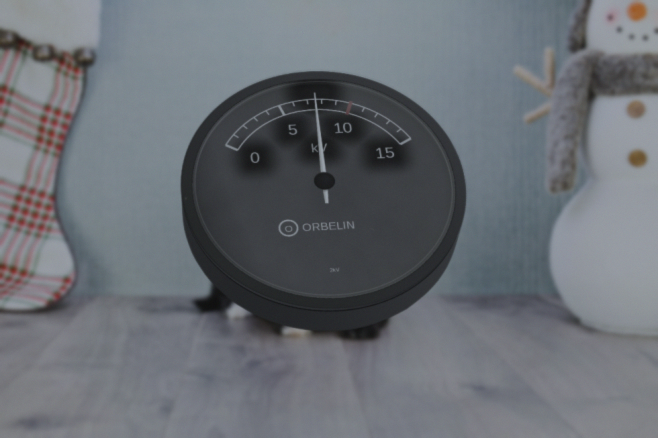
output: 7.5 kV
